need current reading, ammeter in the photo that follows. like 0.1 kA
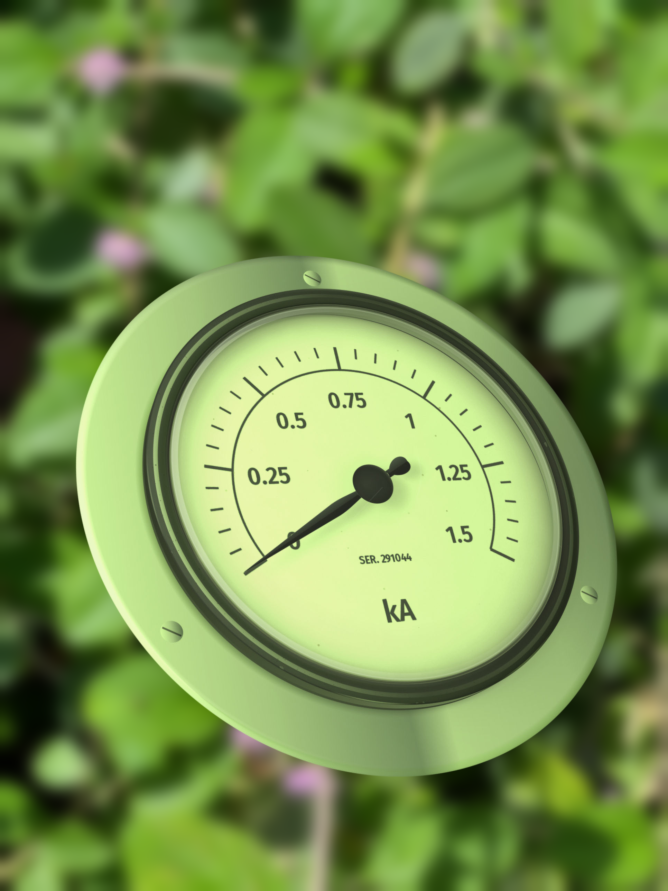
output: 0 kA
